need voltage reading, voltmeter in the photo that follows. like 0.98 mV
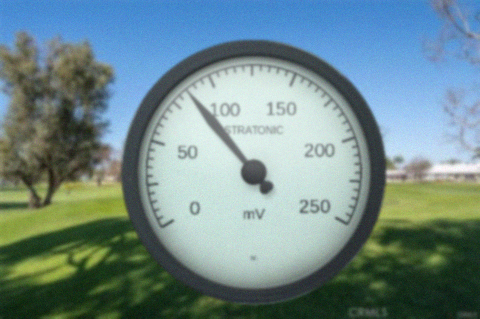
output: 85 mV
